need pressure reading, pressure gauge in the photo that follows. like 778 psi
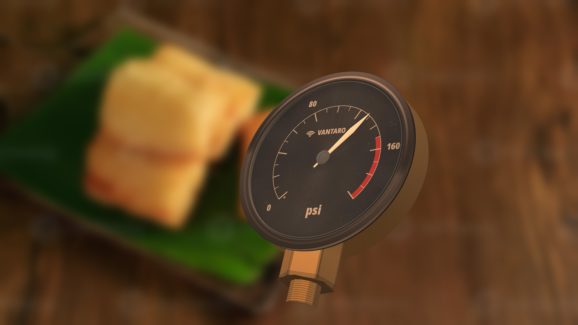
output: 130 psi
